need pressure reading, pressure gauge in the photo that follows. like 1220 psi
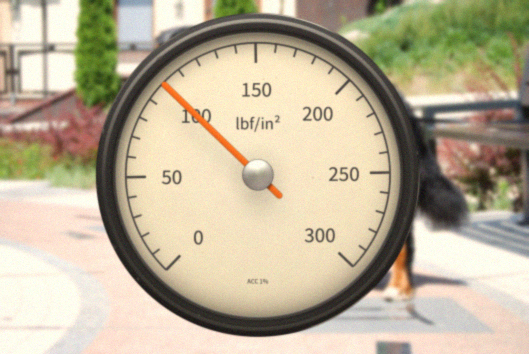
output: 100 psi
